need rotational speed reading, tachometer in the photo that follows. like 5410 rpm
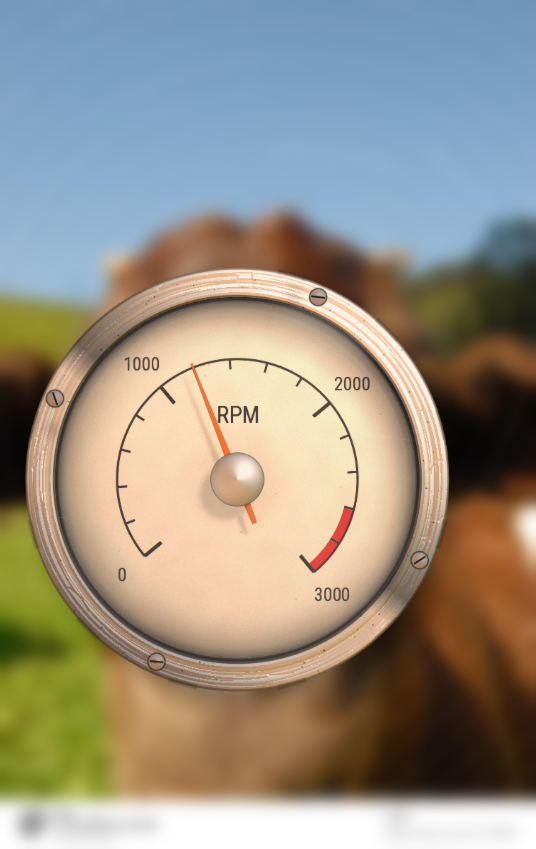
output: 1200 rpm
